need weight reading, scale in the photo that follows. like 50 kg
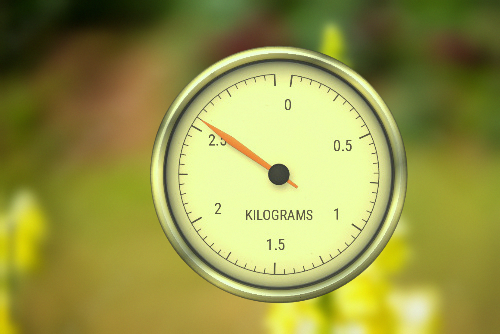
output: 2.55 kg
